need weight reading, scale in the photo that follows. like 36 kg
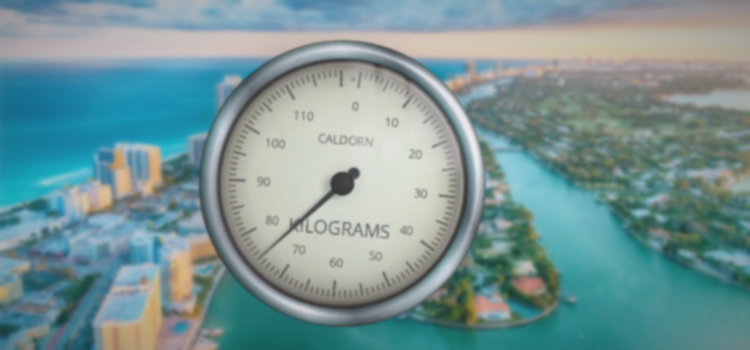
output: 75 kg
